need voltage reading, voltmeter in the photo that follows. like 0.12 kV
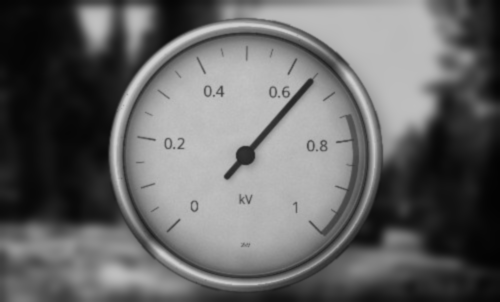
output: 0.65 kV
